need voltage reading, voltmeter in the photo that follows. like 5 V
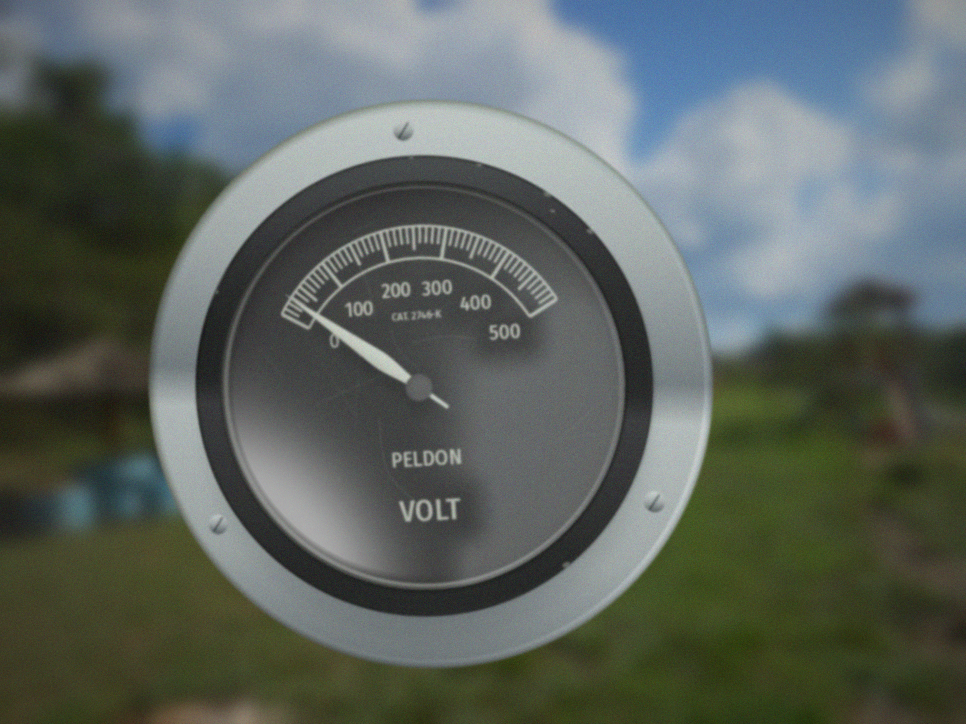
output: 30 V
